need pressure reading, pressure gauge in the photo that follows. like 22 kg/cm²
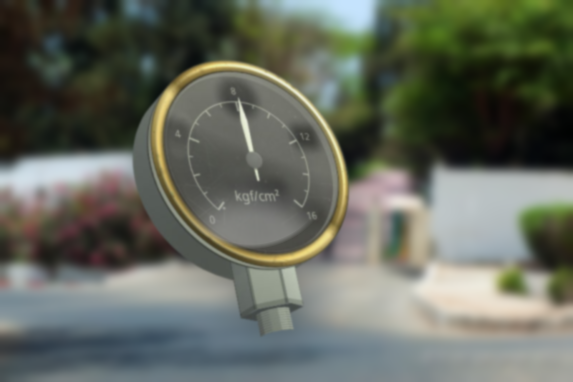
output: 8 kg/cm²
